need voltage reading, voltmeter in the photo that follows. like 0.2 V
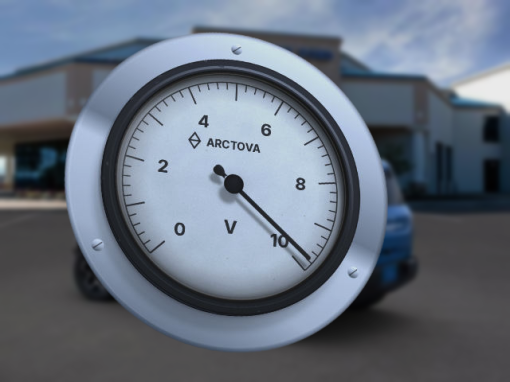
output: 9.8 V
